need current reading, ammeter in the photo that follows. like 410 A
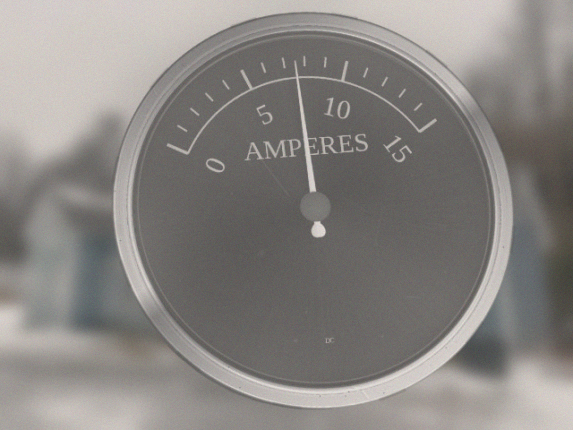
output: 7.5 A
